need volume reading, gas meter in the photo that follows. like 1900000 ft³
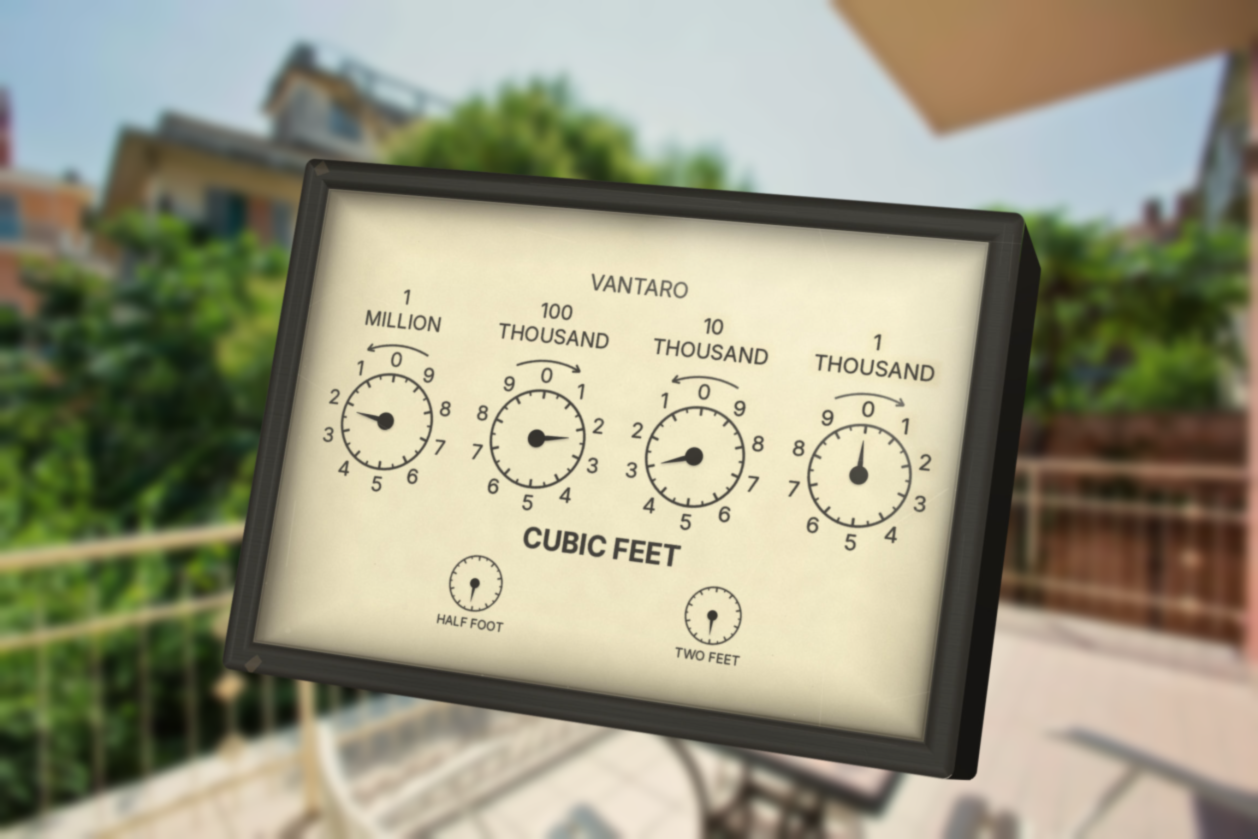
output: 223000 ft³
